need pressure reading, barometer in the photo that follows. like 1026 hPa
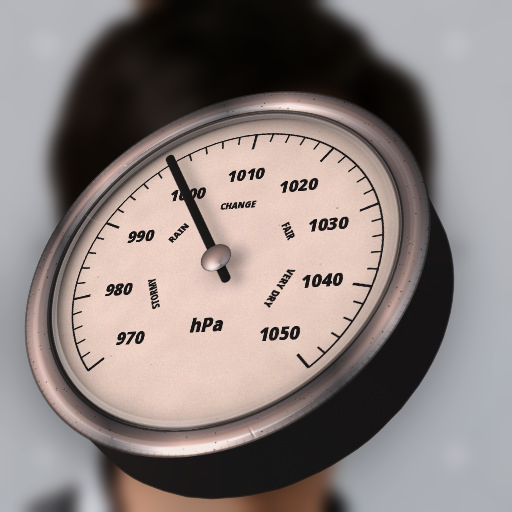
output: 1000 hPa
